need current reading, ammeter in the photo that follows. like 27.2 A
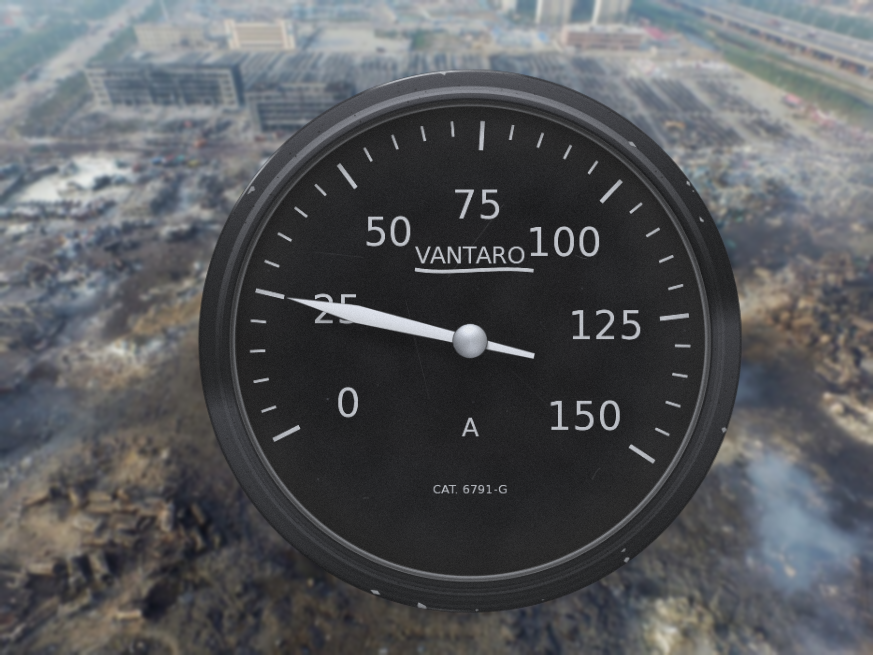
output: 25 A
